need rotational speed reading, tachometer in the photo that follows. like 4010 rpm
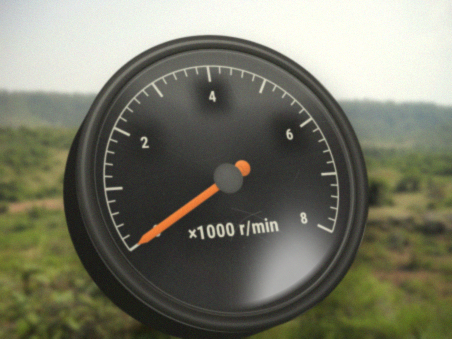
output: 0 rpm
